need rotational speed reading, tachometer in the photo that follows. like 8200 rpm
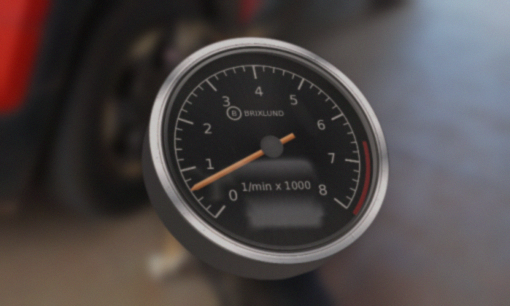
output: 600 rpm
